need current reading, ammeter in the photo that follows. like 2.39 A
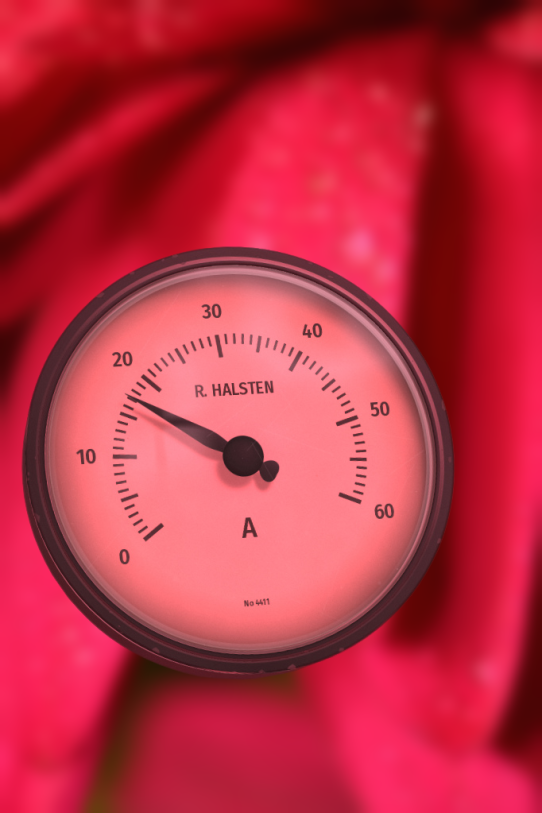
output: 17 A
